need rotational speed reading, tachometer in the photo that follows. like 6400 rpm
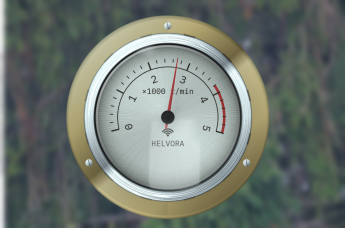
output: 2700 rpm
